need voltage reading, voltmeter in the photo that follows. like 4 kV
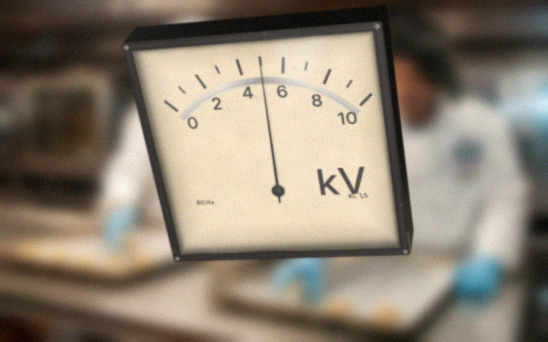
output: 5 kV
